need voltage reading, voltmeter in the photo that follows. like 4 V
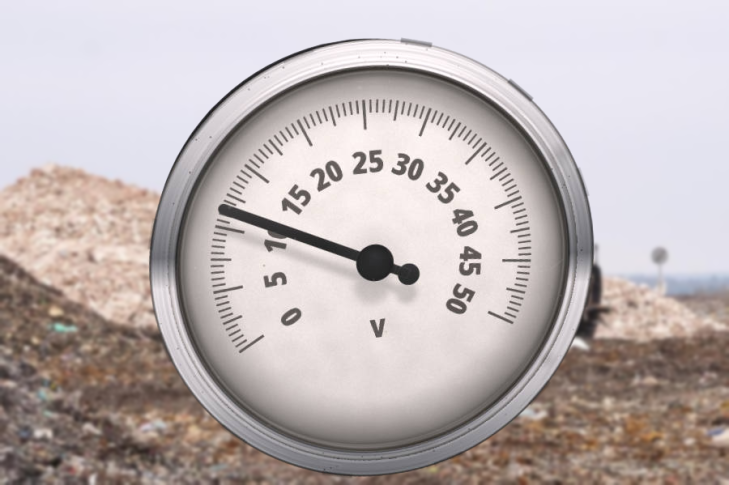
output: 11.5 V
